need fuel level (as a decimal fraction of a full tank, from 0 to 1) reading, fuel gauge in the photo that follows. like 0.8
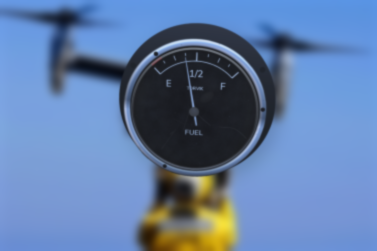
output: 0.375
